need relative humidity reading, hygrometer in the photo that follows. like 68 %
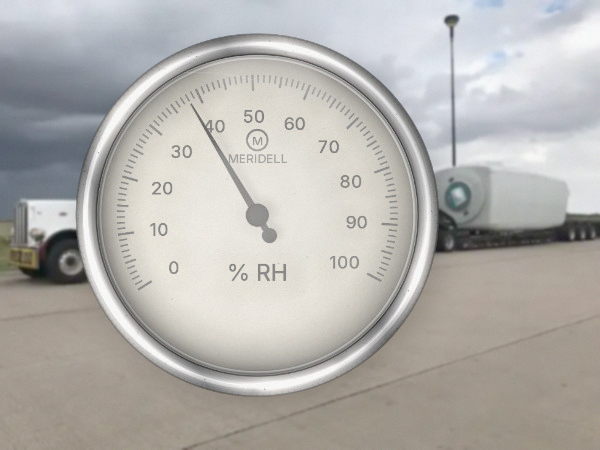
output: 38 %
